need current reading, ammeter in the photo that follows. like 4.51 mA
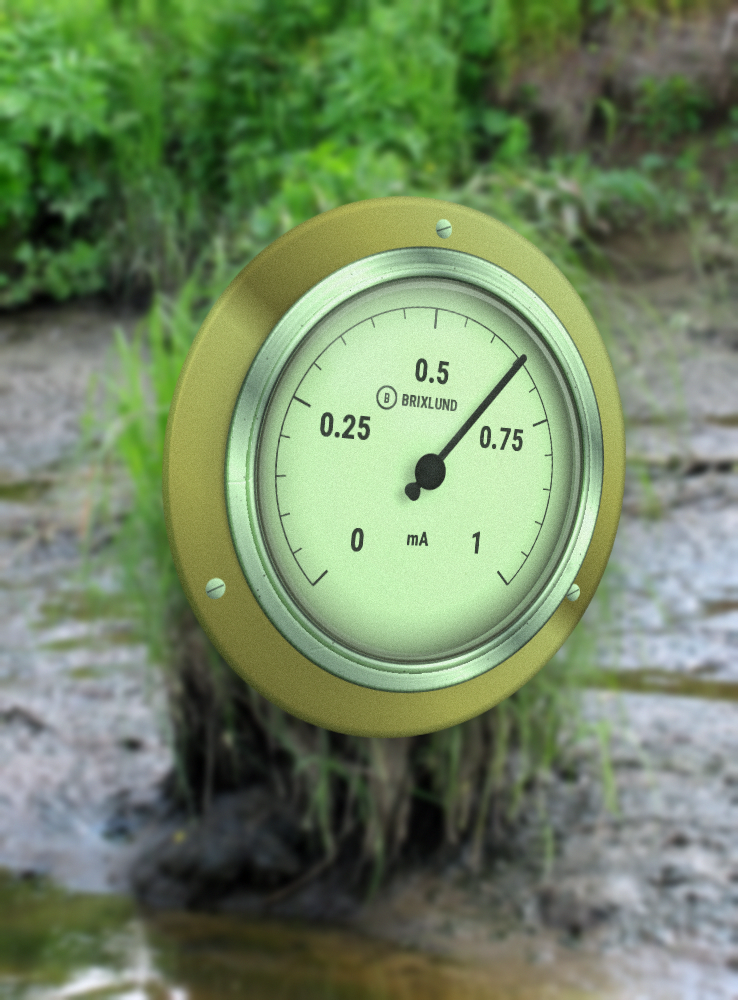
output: 0.65 mA
